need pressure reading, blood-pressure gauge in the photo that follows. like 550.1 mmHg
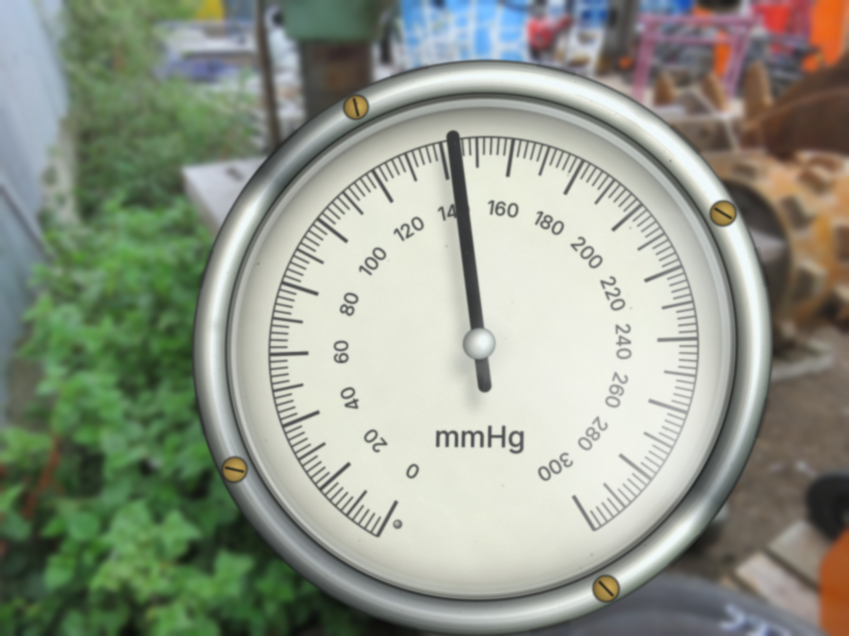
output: 144 mmHg
